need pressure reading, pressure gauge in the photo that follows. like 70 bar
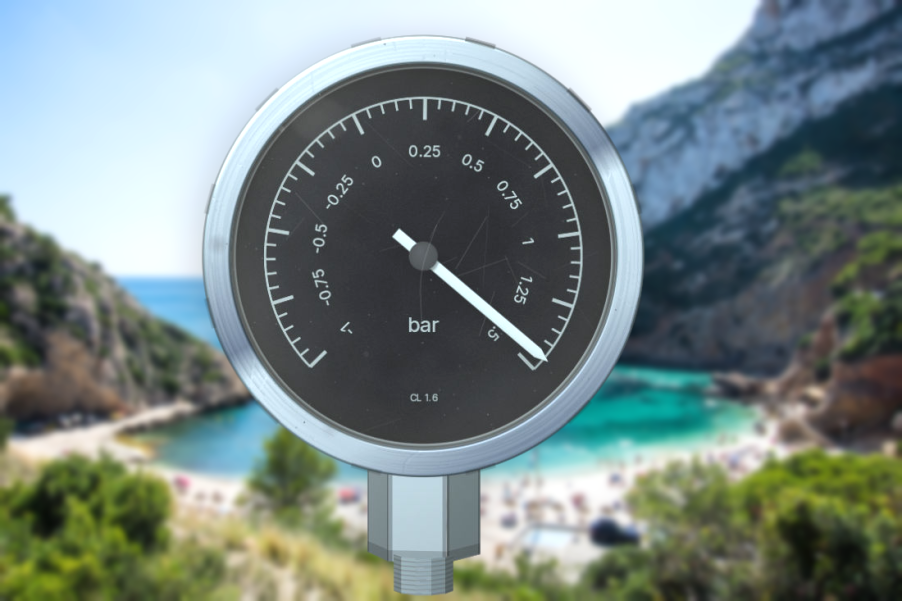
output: 1.45 bar
